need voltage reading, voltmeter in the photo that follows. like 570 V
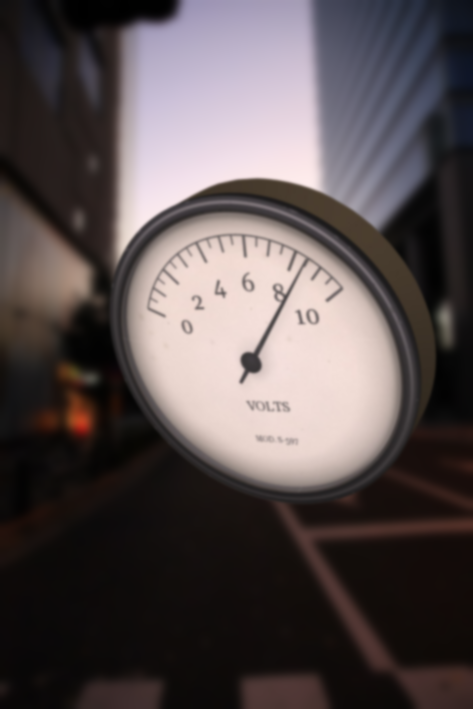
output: 8.5 V
